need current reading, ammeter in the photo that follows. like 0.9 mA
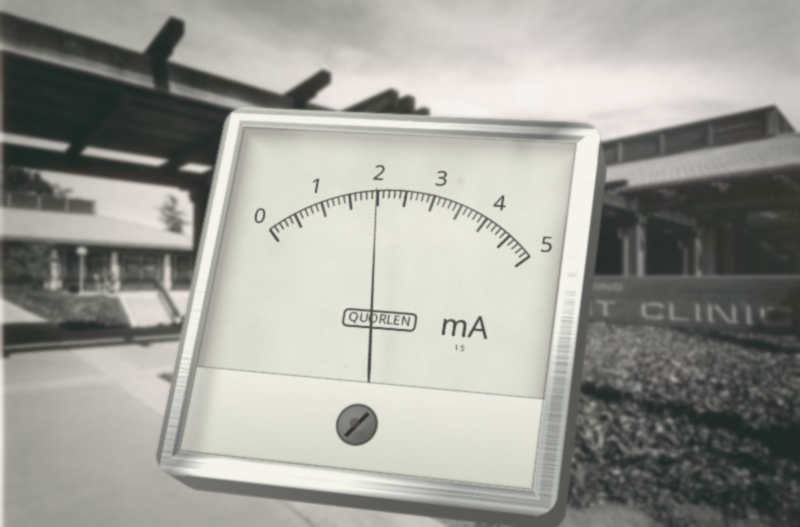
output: 2 mA
